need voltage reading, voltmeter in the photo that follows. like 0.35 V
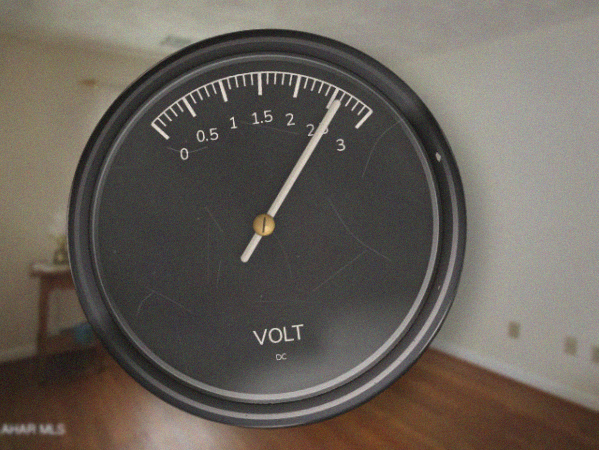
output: 2.6 V
